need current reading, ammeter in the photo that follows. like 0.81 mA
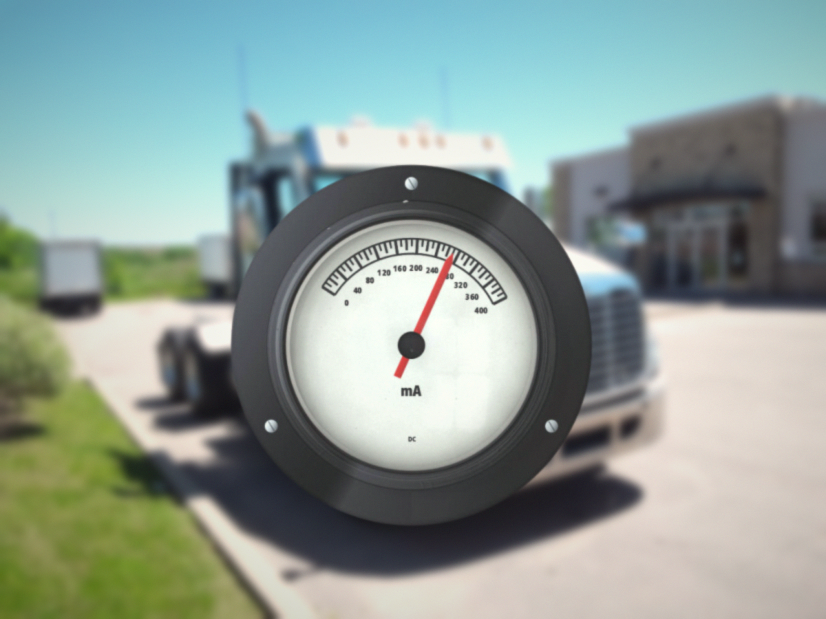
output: 270 mA
